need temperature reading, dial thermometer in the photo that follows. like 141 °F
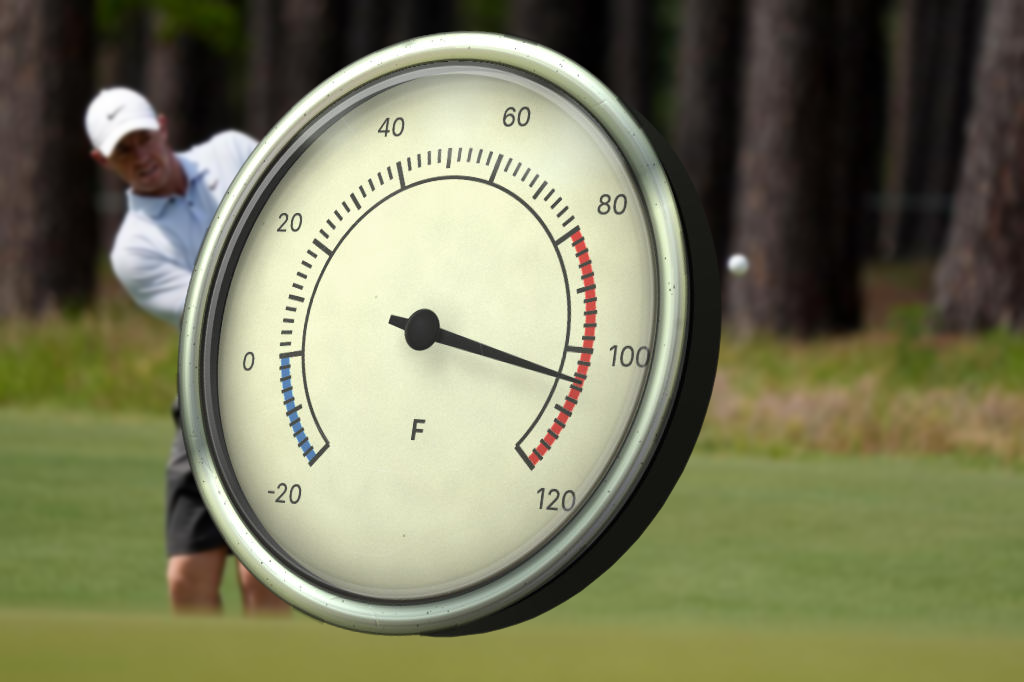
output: 105 °F
